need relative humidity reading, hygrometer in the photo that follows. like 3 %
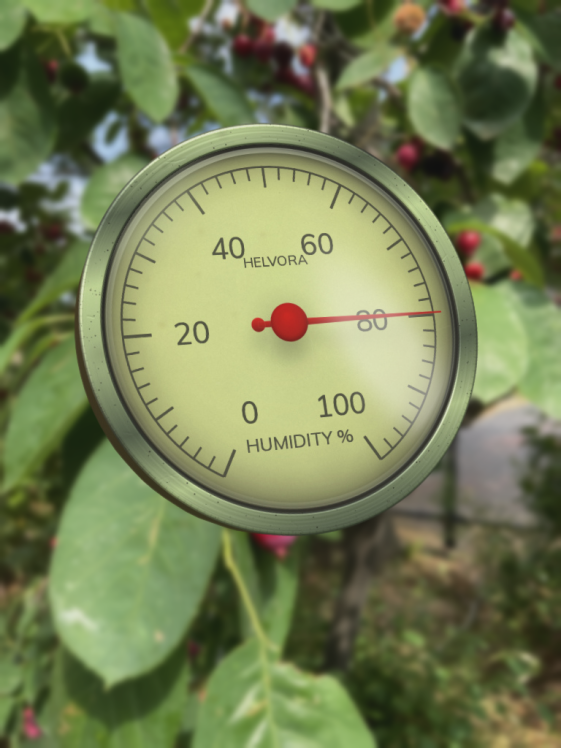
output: 80 %
